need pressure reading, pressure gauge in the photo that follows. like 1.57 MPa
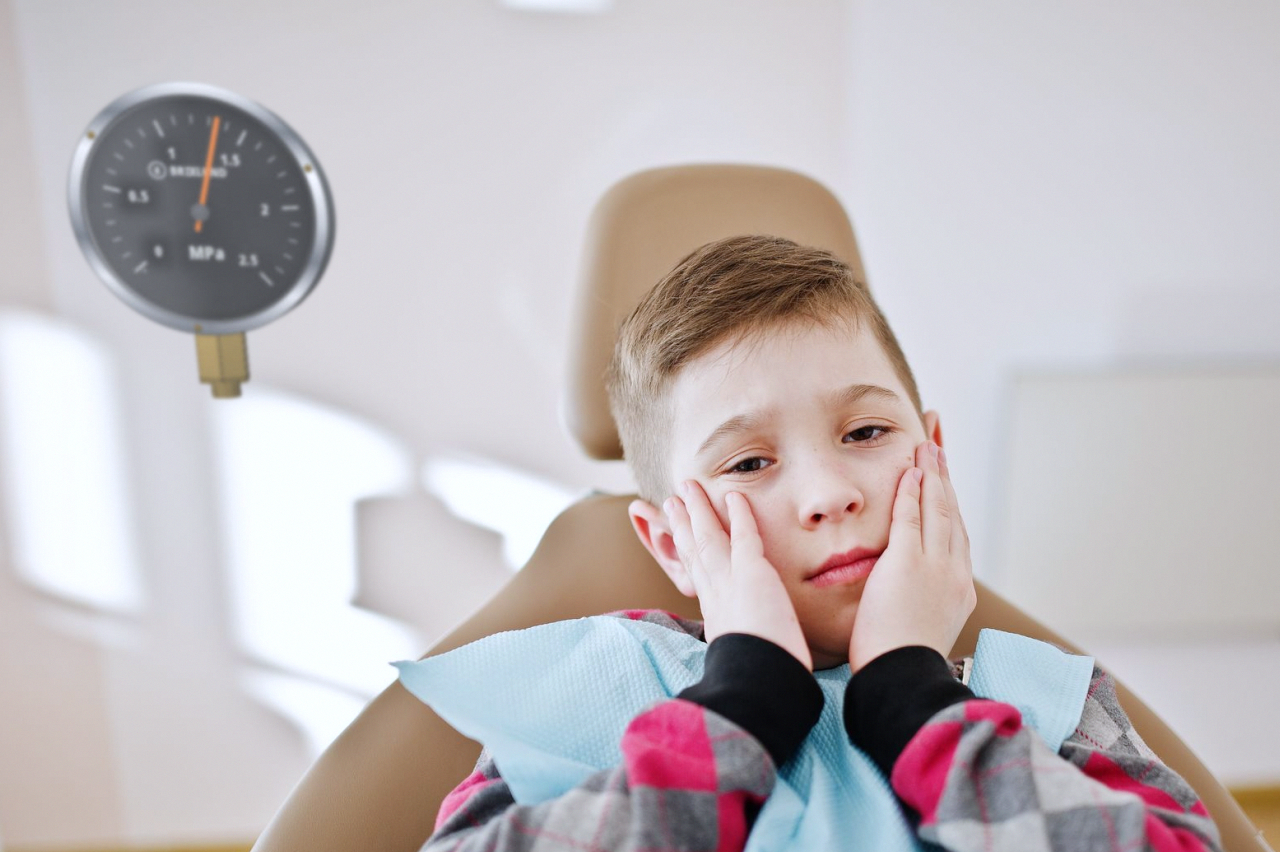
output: 1.35 MPa
